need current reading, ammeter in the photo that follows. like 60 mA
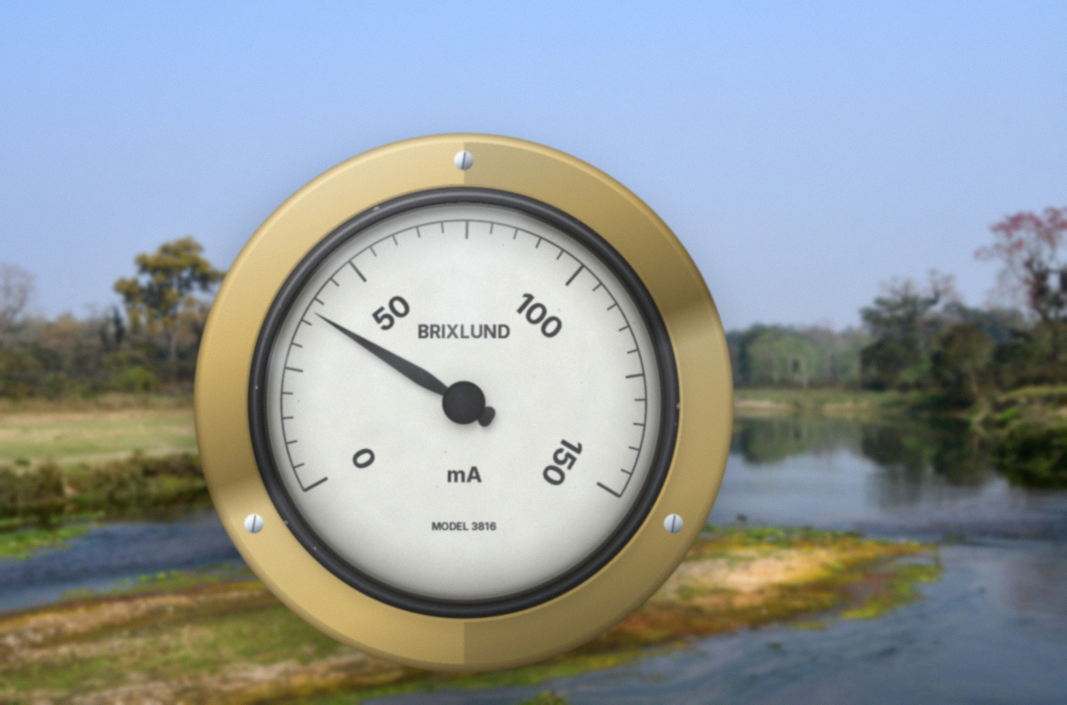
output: 37.5 mA
